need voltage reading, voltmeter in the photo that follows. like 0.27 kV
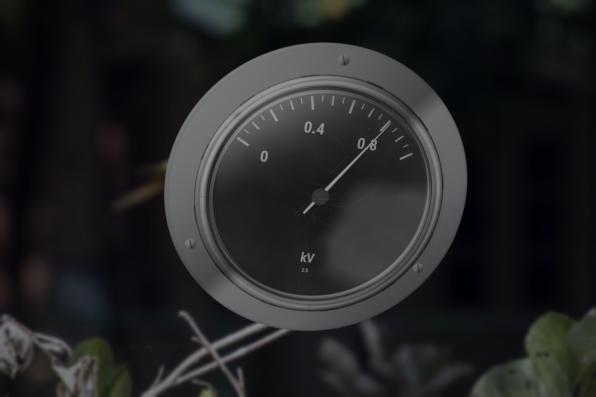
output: 0.8 kV
